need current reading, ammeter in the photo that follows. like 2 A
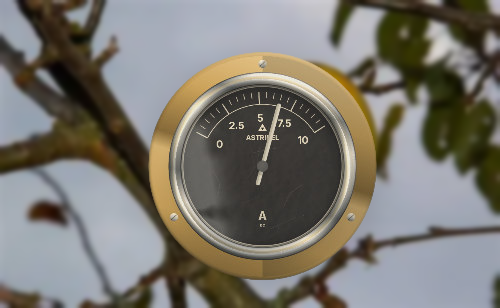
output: 6.5 A
